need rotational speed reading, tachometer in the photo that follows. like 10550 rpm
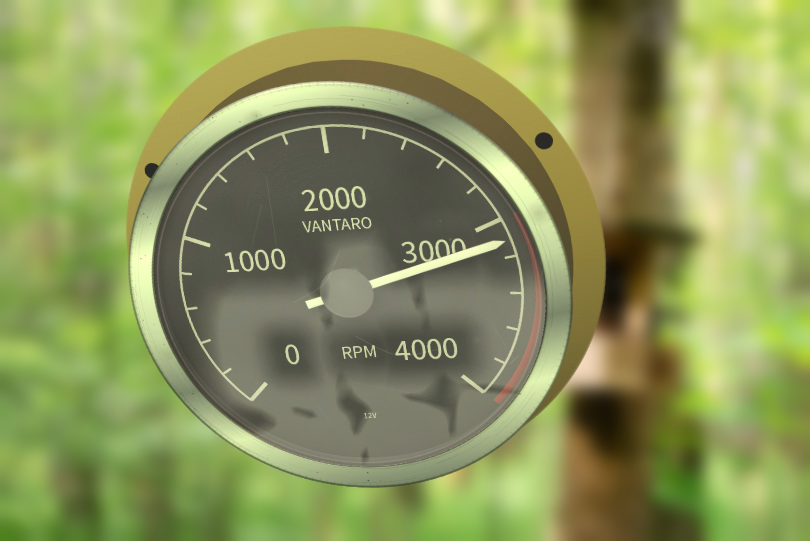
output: 3100 rpm
